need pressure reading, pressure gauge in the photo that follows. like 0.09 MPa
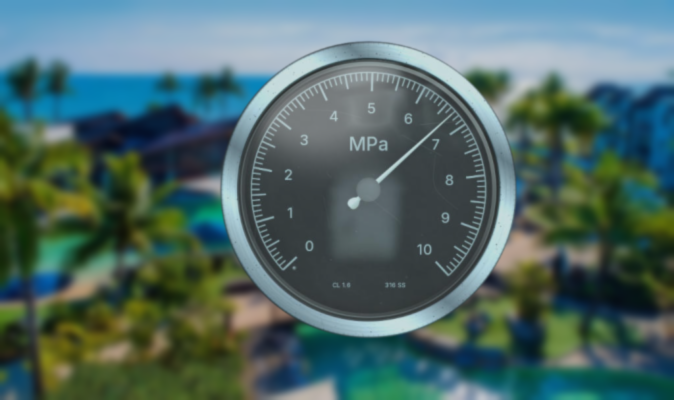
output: 6.7 MPa
